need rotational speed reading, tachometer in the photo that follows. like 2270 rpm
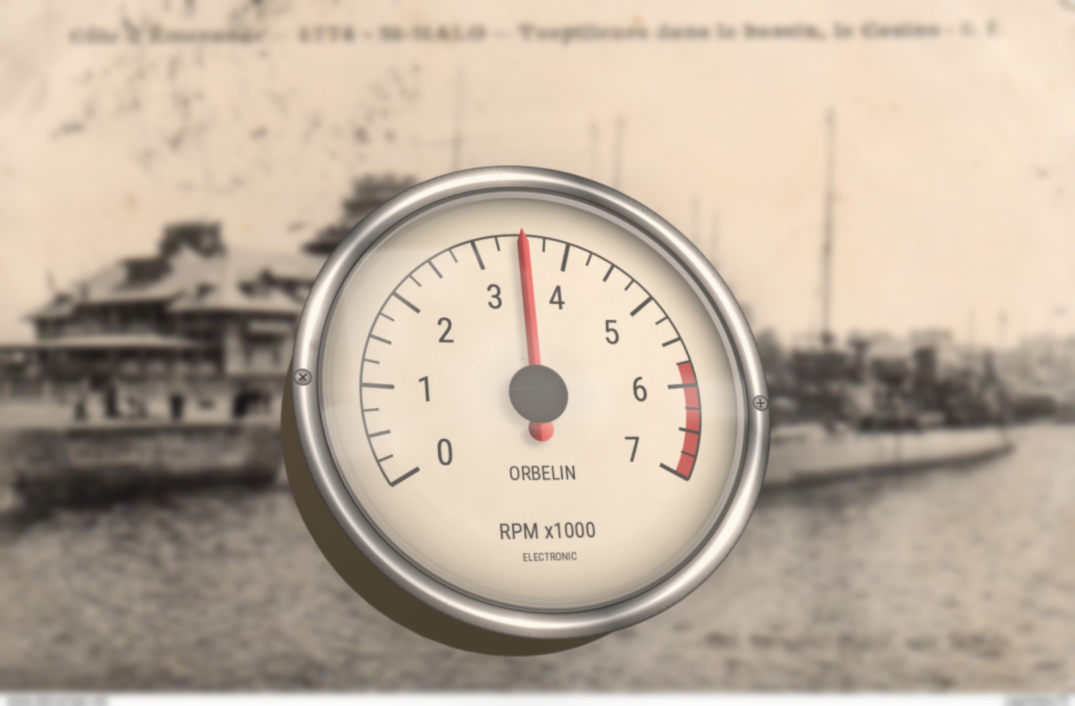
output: 3500 rpm
